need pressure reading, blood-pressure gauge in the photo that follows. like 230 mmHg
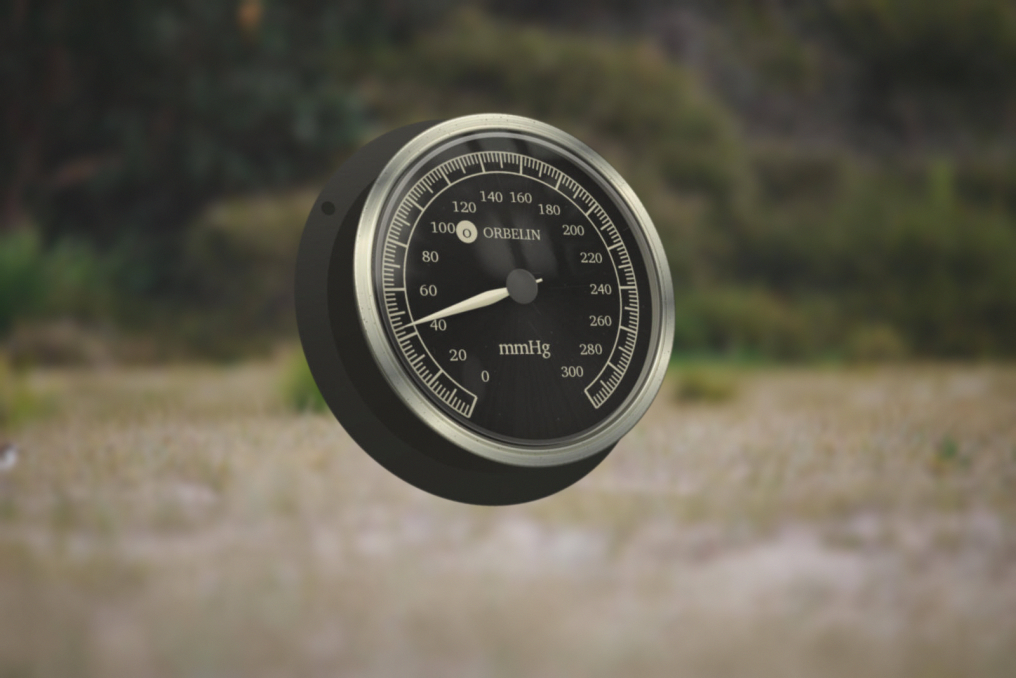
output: 44 mmHg
